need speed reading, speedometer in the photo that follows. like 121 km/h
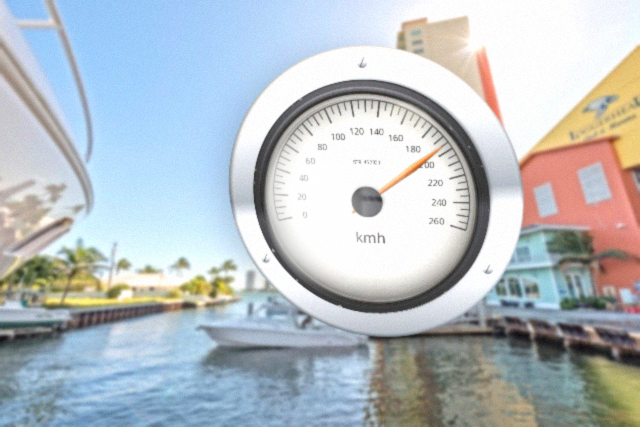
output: 195 km/h
